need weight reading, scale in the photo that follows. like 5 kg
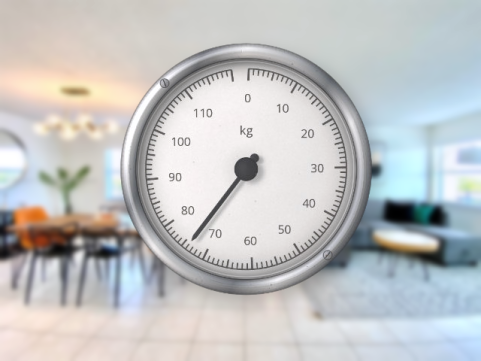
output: 74 kg
